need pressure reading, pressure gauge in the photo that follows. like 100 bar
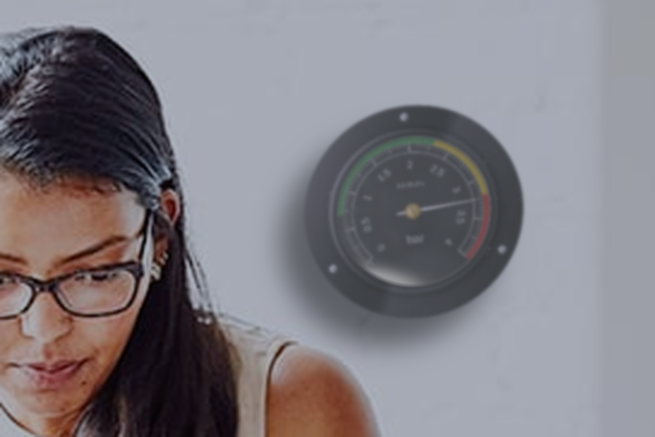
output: 3.25 bar
